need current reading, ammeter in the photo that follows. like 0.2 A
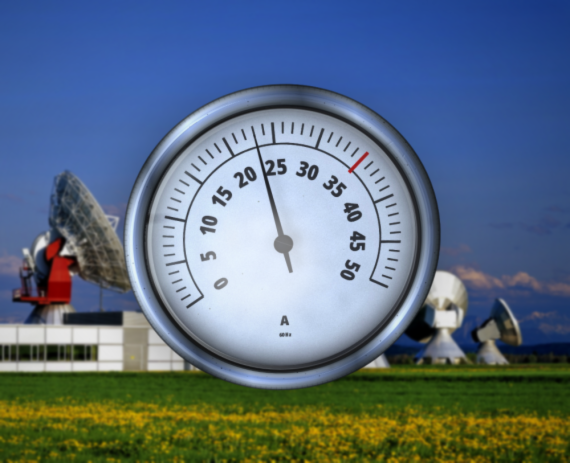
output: 23 A
